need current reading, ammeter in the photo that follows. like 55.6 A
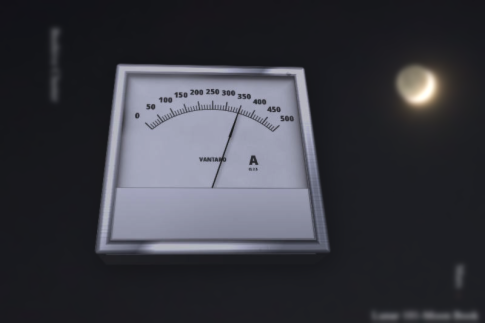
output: 350 A
